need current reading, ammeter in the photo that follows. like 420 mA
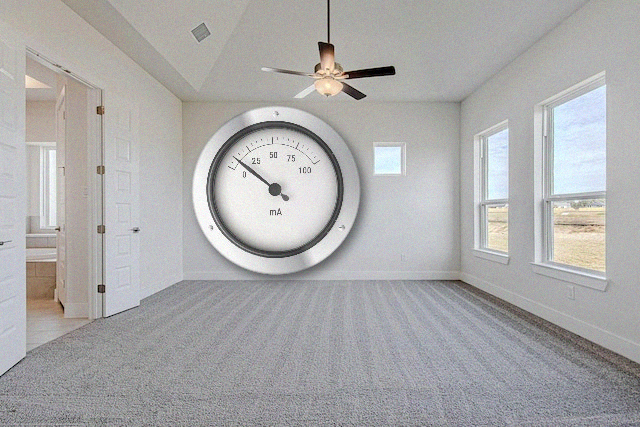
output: 10 mA
